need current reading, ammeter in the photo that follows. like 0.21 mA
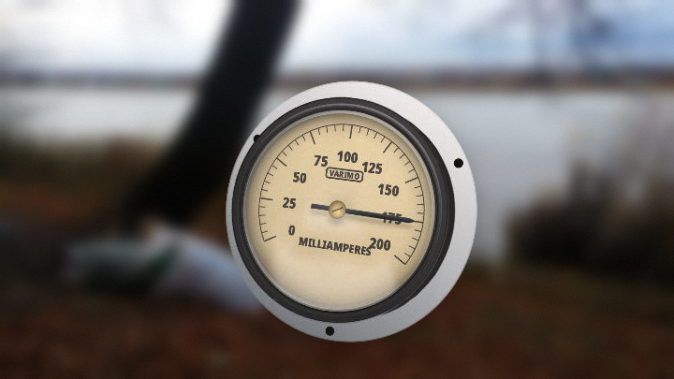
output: 175 mA
